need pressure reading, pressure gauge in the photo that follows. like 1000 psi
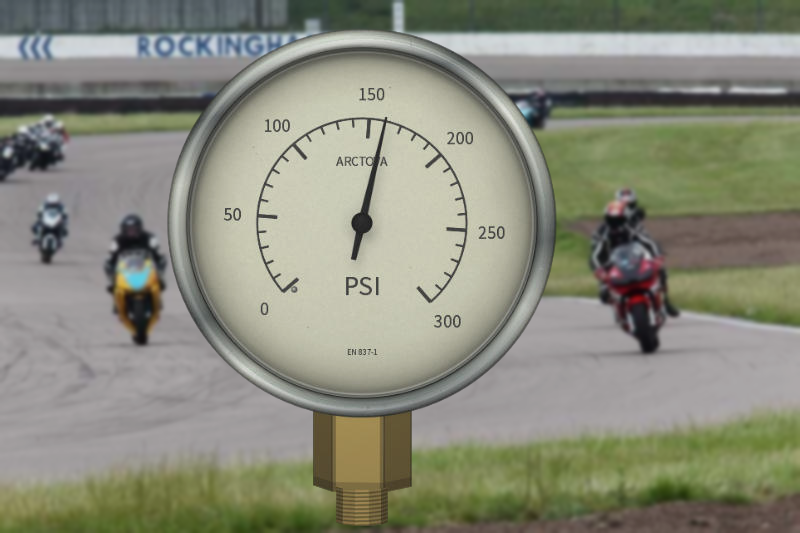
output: 160 psi
